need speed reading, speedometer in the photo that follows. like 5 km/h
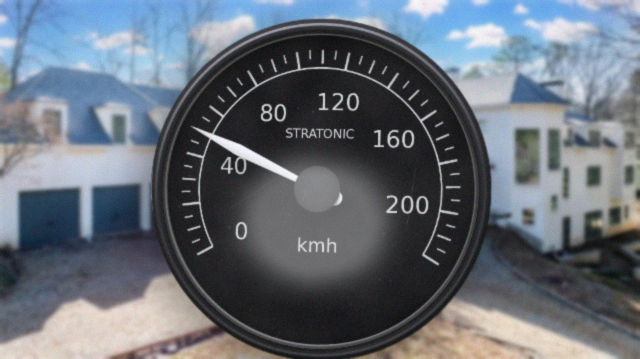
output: 50 km/h
